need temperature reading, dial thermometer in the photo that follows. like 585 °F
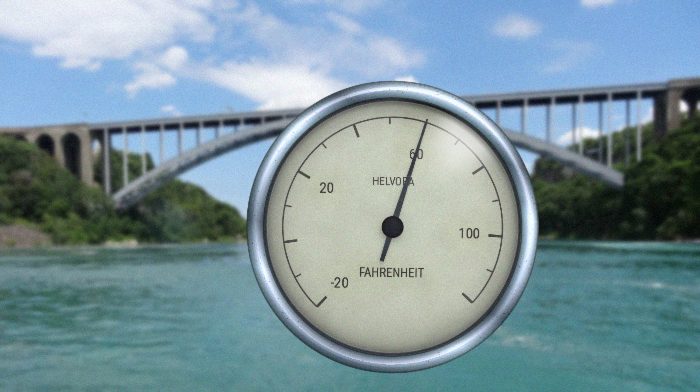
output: 60 °F
